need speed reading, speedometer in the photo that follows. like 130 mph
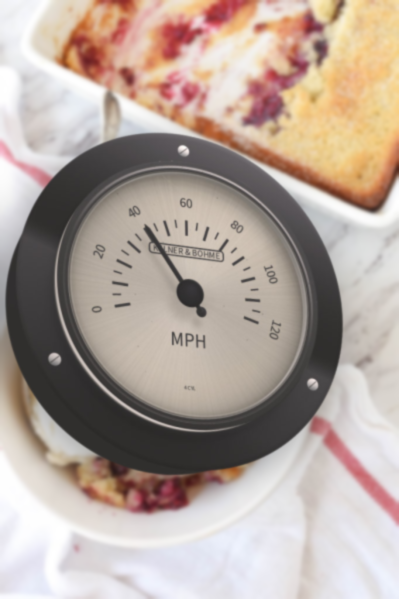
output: 40 mph
